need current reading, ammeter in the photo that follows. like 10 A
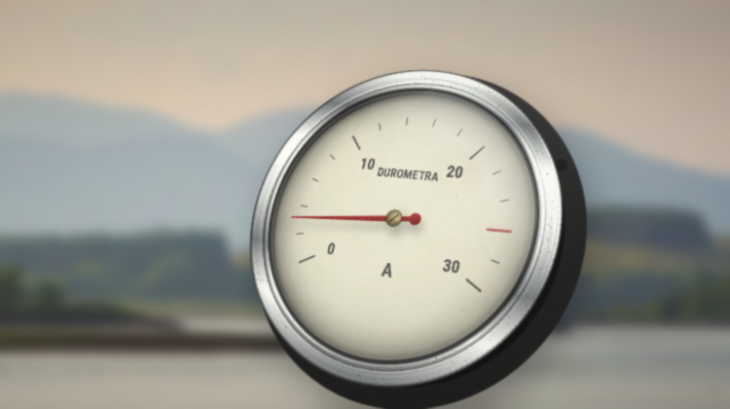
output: 3 A
